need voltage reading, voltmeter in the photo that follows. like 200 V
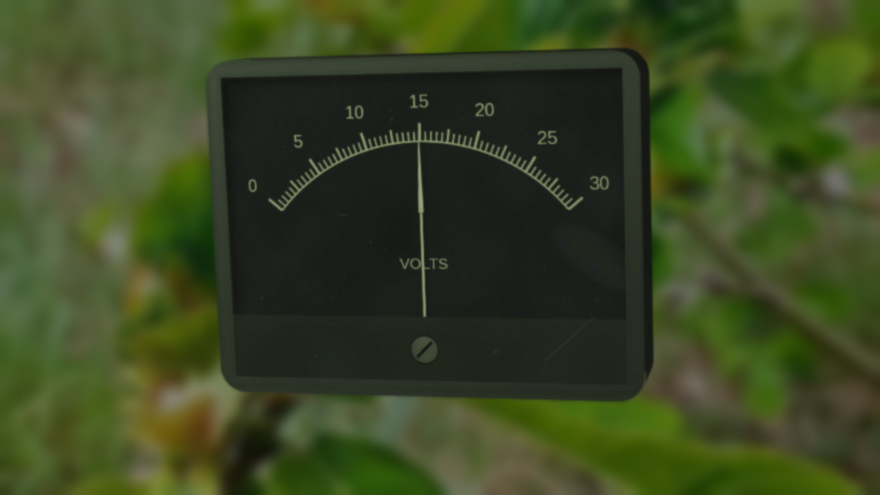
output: 15 V
